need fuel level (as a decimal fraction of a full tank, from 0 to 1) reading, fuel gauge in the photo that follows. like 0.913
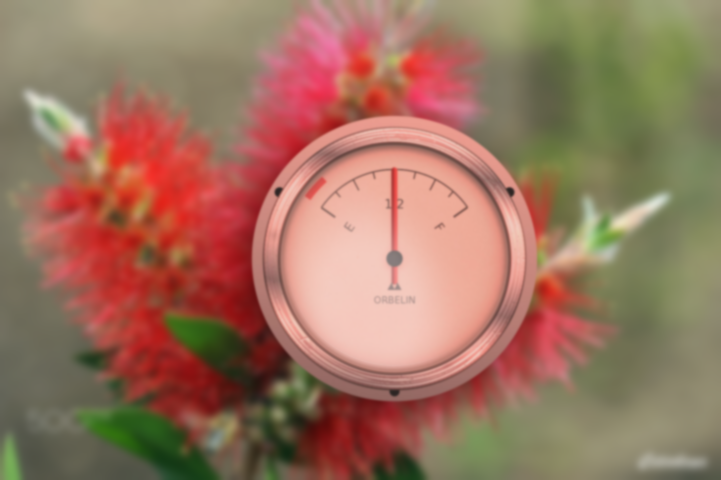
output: 0.5
